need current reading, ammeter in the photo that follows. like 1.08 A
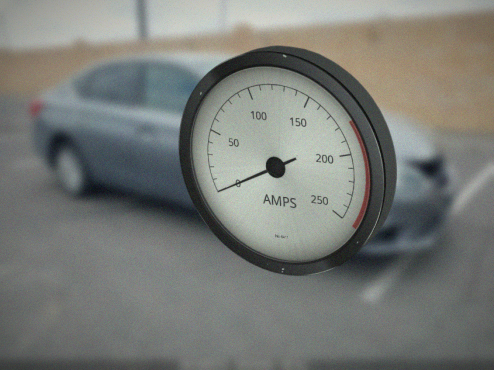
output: 0 A
